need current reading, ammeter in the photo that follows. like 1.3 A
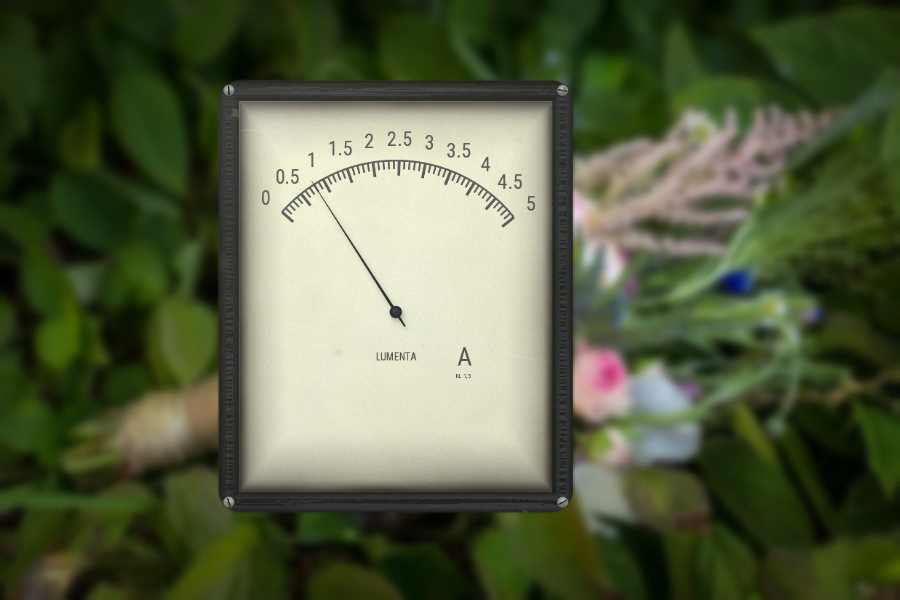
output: 0.8 A
